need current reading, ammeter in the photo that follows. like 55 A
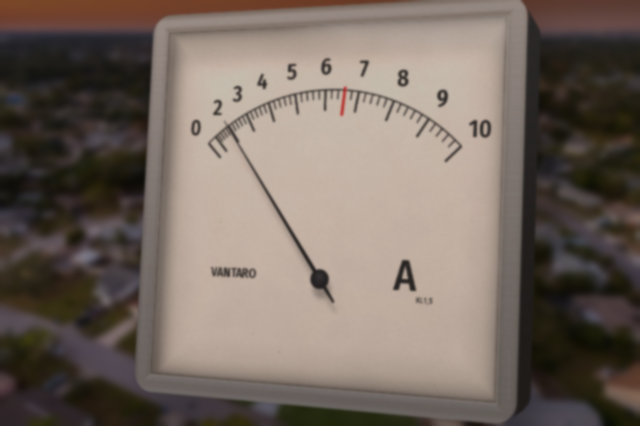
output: 2 A
